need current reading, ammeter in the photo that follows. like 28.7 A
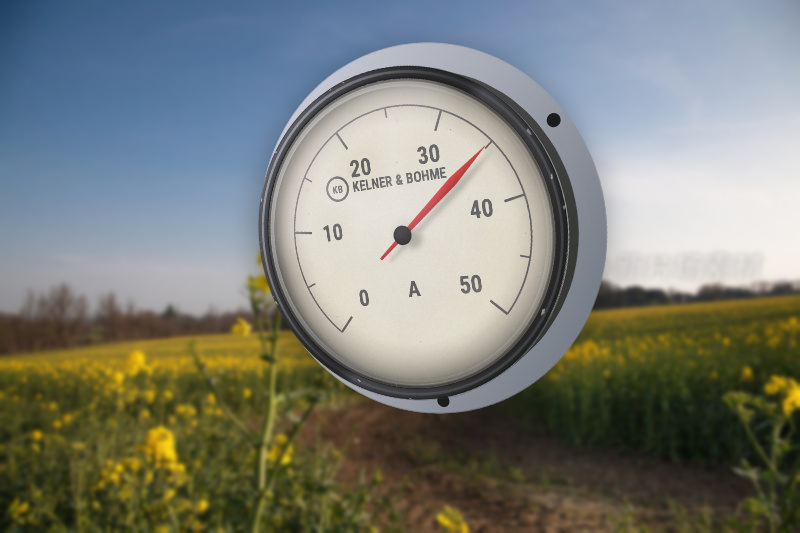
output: 35 A
